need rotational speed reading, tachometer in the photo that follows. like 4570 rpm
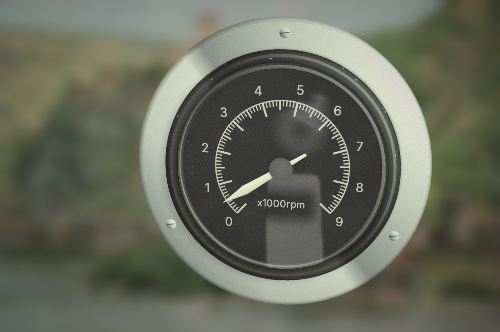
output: 500 rpm
